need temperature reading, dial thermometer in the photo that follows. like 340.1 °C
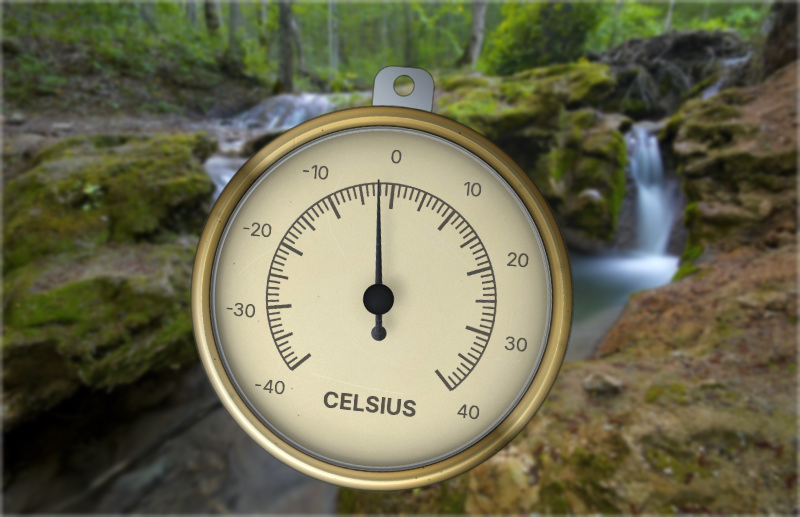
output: -2 °C
